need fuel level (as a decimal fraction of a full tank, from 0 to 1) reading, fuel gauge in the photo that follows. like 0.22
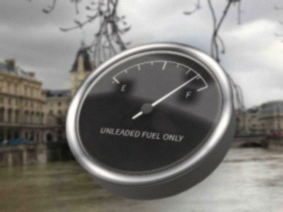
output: 0.875
